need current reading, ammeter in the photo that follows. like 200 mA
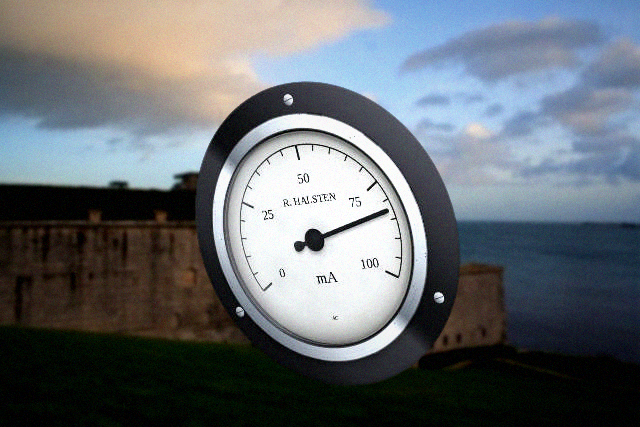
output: 82.5 mA
